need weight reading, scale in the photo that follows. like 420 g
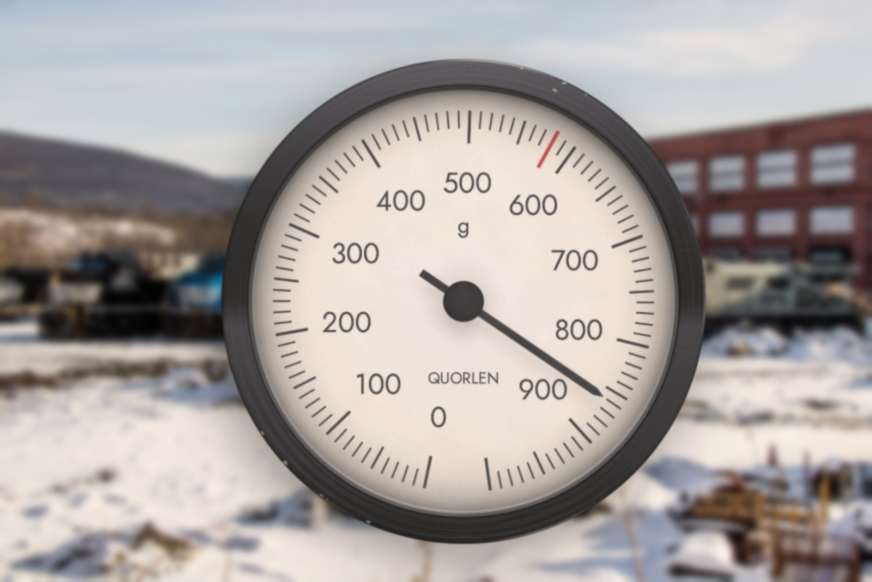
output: 860 g
